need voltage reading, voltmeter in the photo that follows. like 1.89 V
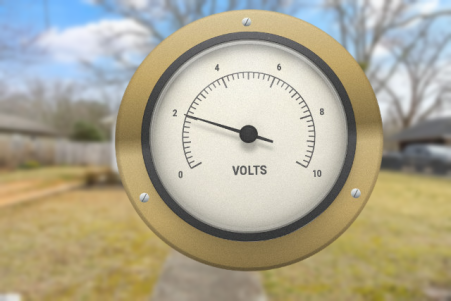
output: 2 V
